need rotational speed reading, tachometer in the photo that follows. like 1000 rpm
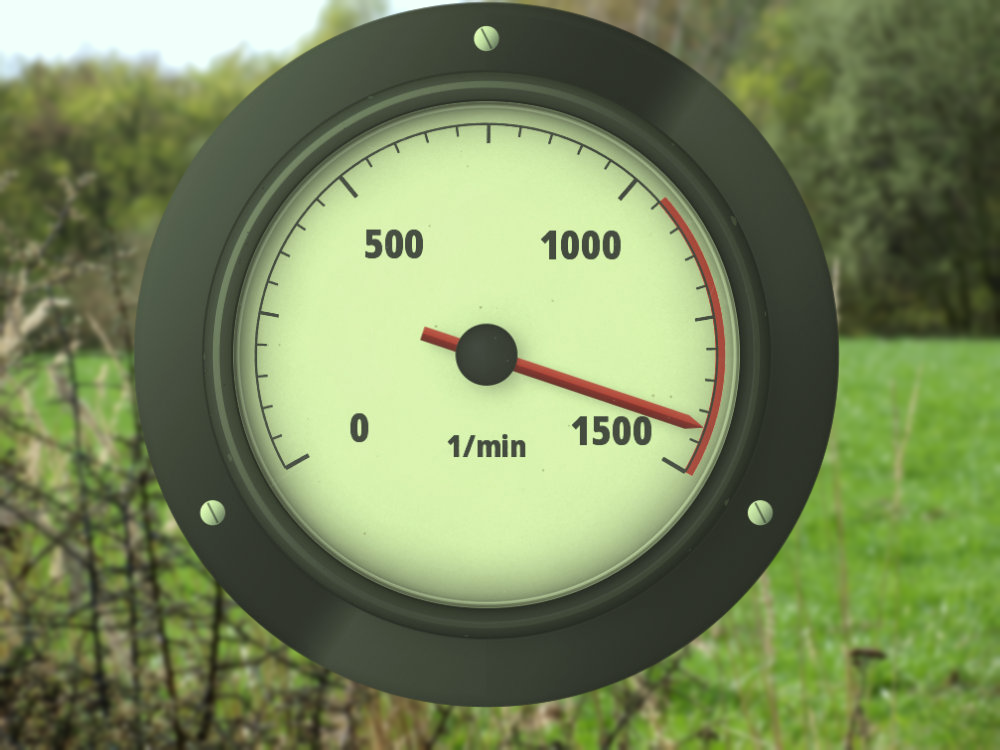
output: 1425 rpm
